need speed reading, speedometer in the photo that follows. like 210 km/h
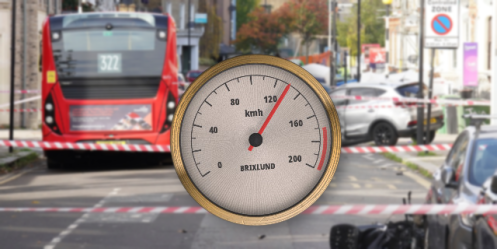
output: 130 km/h
